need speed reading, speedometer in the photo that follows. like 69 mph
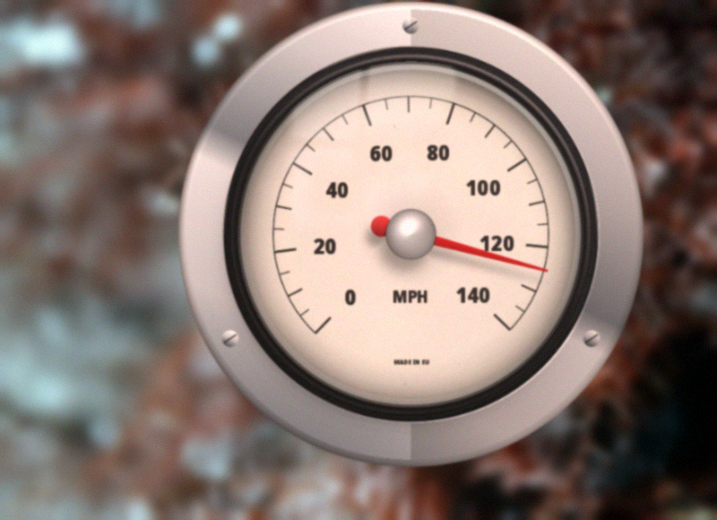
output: 125 mph
